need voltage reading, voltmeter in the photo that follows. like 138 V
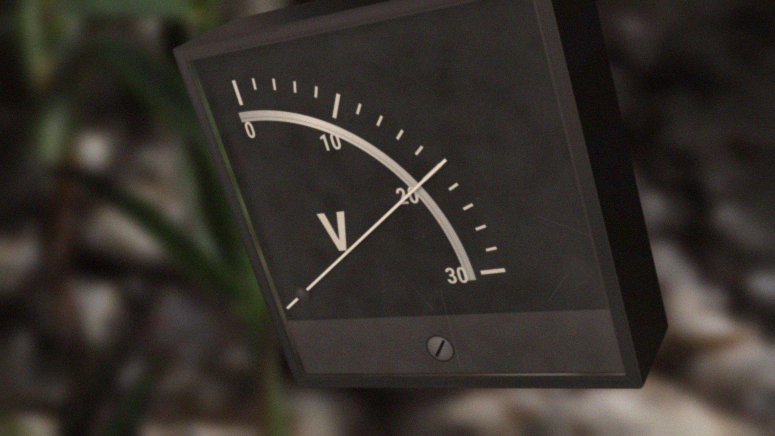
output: 20 V
